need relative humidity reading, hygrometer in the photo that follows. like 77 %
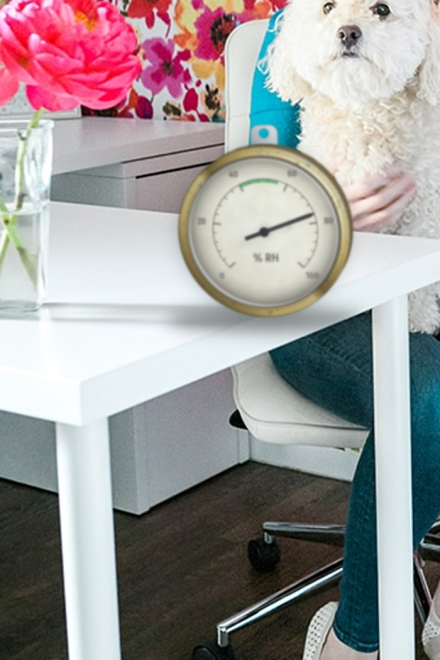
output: 76 %
